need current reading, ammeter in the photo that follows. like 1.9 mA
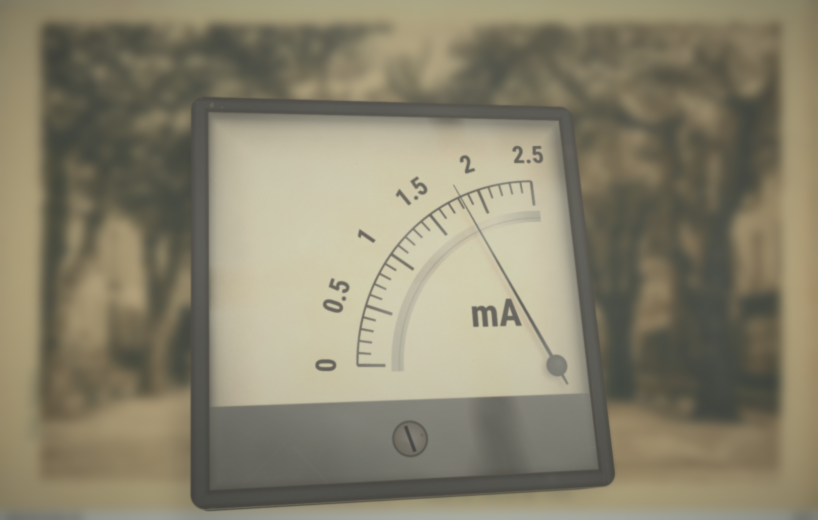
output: 1.8 mA
